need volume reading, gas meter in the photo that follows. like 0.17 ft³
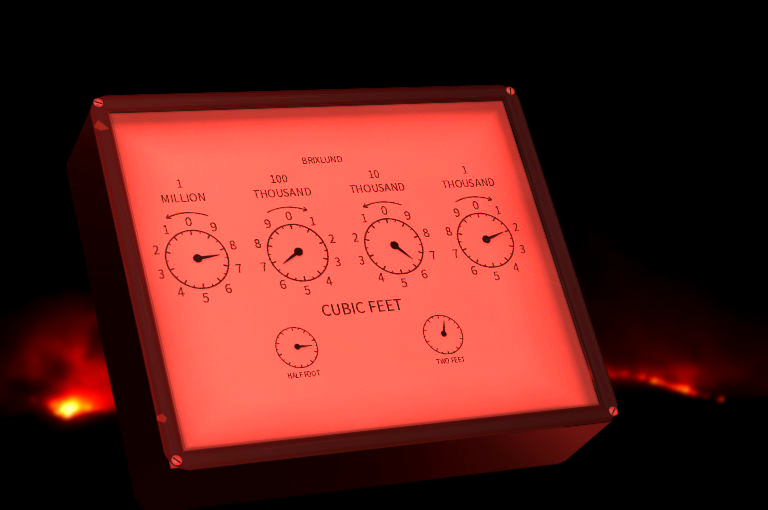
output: 766200 ft³
